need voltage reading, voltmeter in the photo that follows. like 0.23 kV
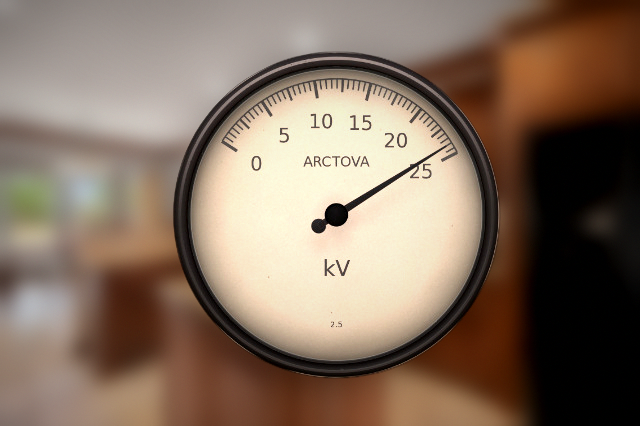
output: 24 kV
